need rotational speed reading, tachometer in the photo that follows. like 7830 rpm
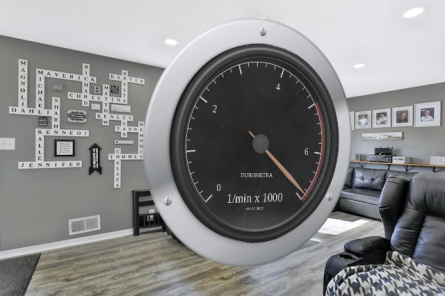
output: 6900 rpm
